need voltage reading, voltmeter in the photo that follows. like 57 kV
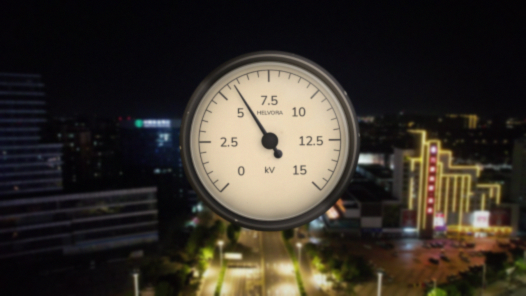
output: 5.75 kV
